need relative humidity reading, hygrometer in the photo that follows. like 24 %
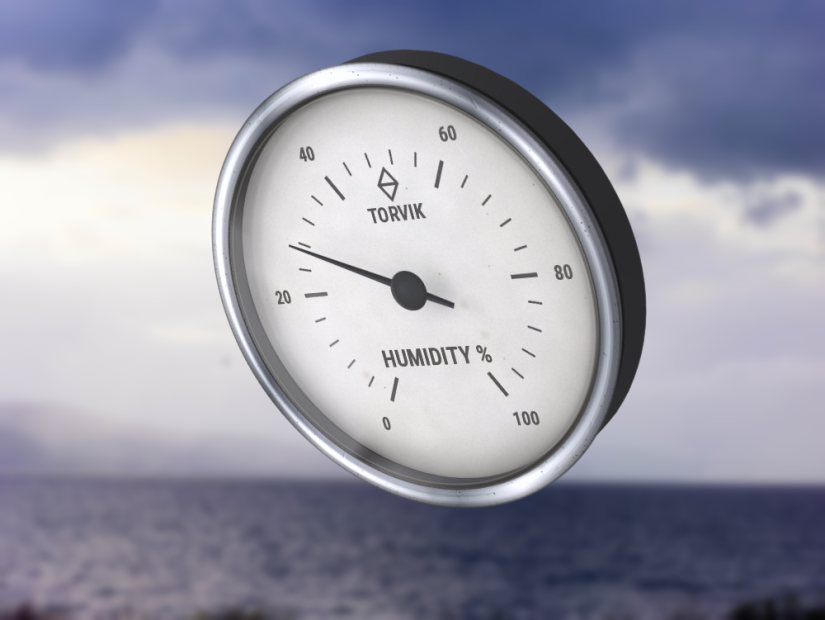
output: 28 %
